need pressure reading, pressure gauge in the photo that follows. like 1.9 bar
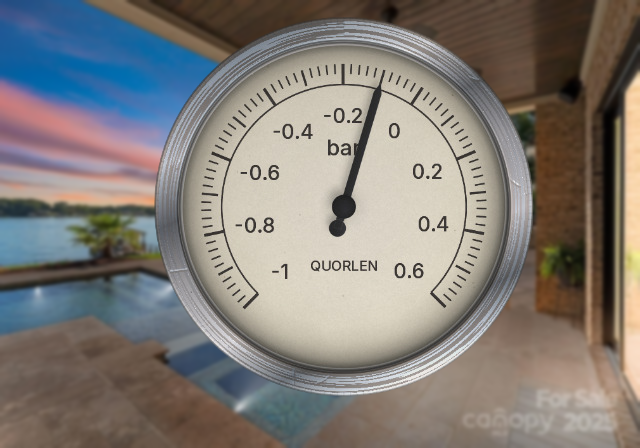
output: -0.1 bar
